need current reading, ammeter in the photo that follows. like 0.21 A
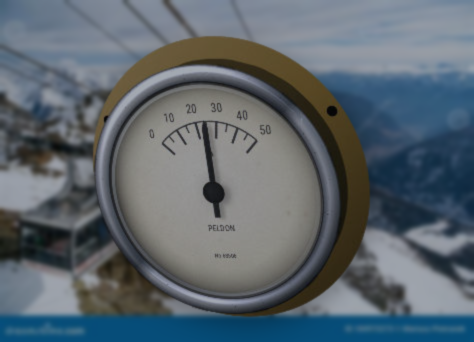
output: 25 A
